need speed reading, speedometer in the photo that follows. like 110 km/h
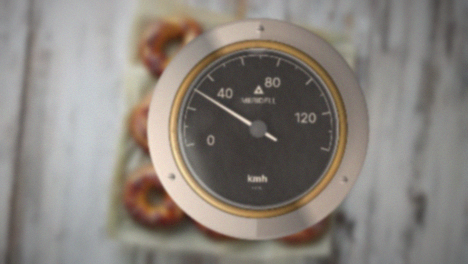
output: 30 km/h
